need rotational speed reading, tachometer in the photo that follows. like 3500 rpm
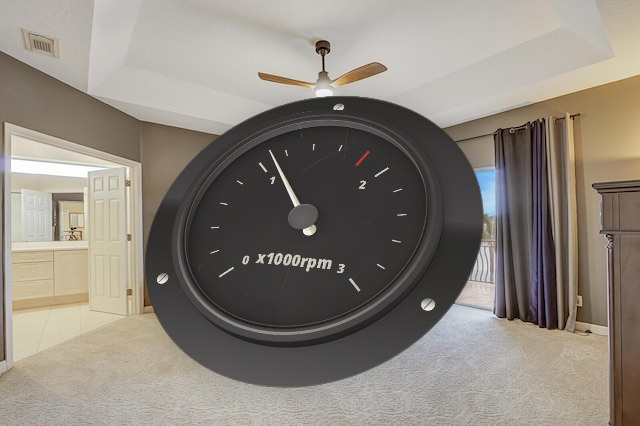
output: 1100 rpm
